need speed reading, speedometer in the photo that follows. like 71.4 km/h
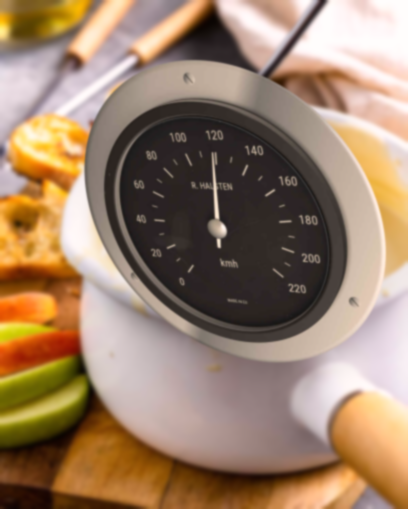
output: 120 km/h
